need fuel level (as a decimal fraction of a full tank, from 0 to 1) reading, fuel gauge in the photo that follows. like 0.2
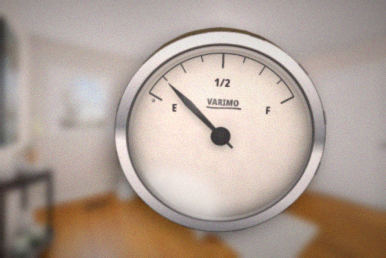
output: 0.125
